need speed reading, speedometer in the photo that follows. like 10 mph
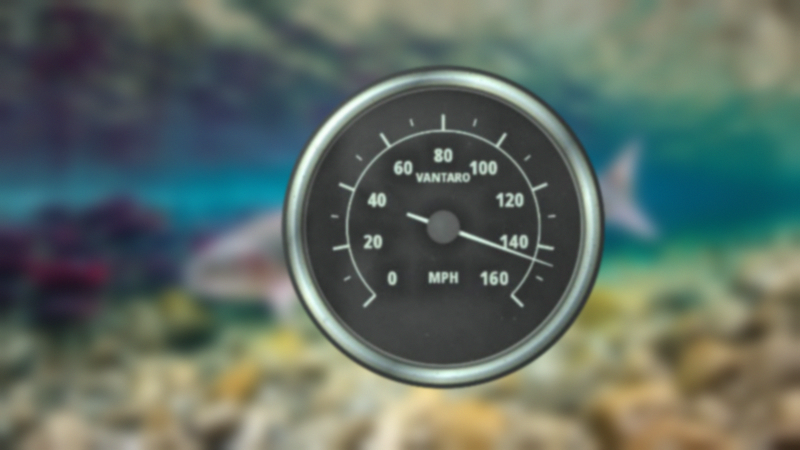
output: 145 mph
